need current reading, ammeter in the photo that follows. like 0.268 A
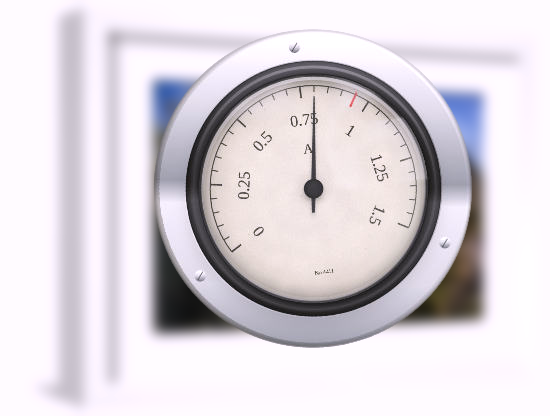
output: 0.8 A
